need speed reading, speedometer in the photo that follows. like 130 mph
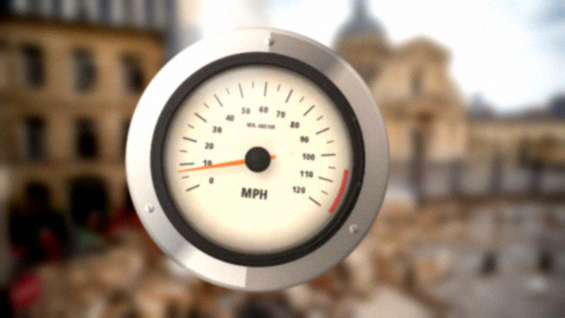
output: 7.5 mph
